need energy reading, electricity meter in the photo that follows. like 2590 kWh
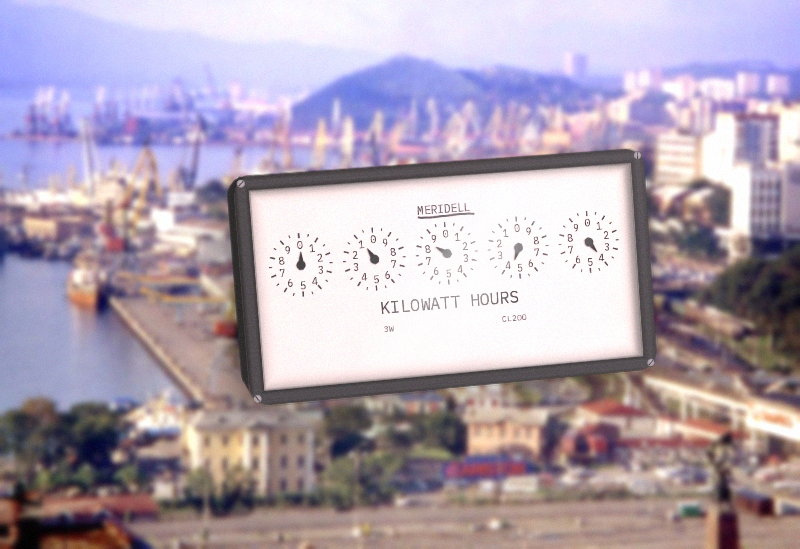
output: 844 kWh
